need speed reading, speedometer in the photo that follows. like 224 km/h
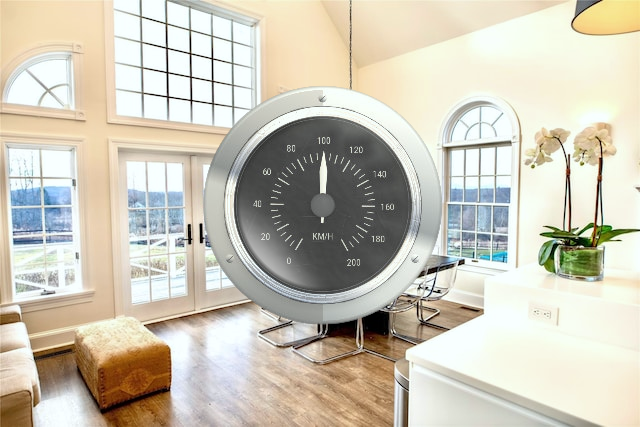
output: 100 km/h
